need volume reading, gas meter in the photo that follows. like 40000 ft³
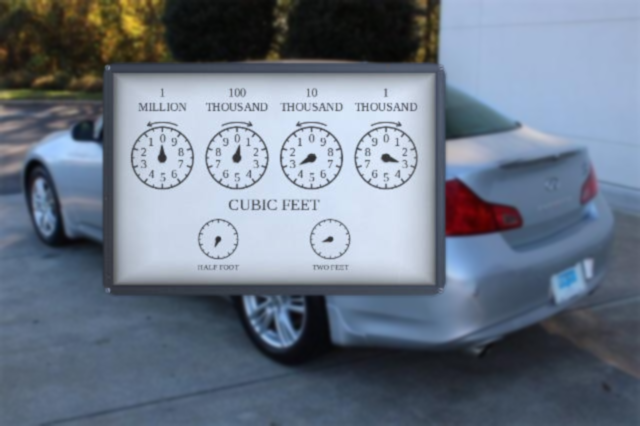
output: 3300 ft³
